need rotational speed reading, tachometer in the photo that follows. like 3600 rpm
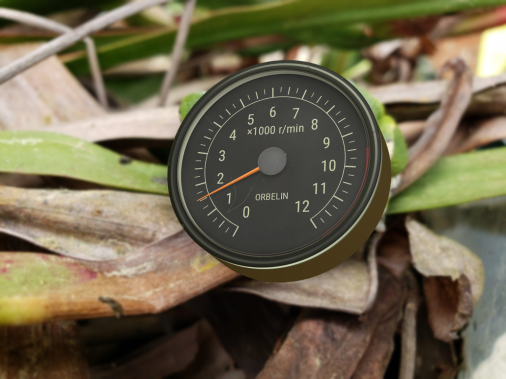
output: 1500 rpm
